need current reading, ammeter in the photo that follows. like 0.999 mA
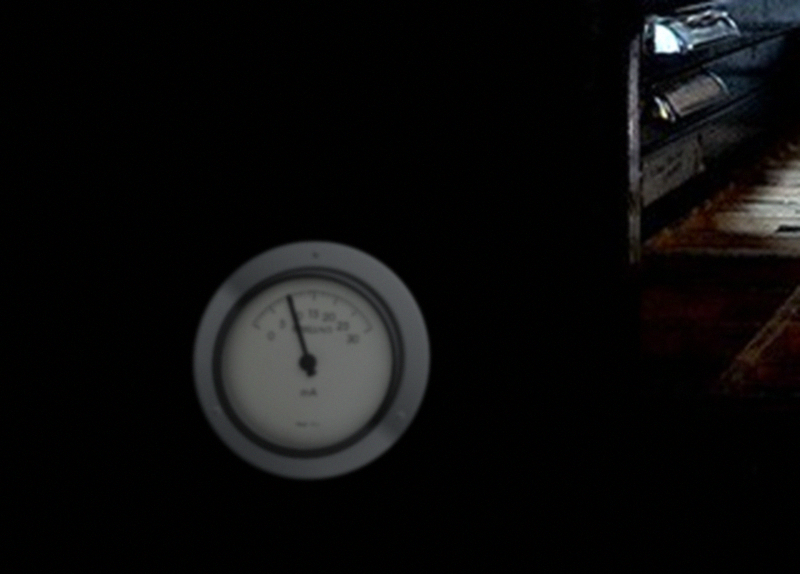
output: 10 mA
